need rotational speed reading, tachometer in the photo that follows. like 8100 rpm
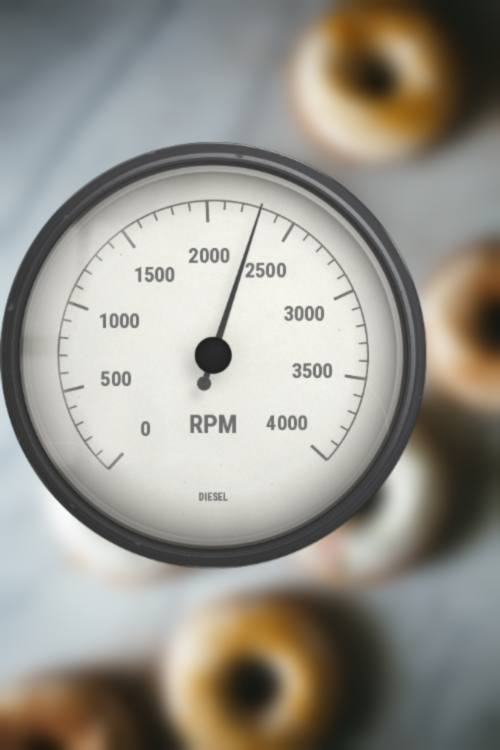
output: 2300 rpm
